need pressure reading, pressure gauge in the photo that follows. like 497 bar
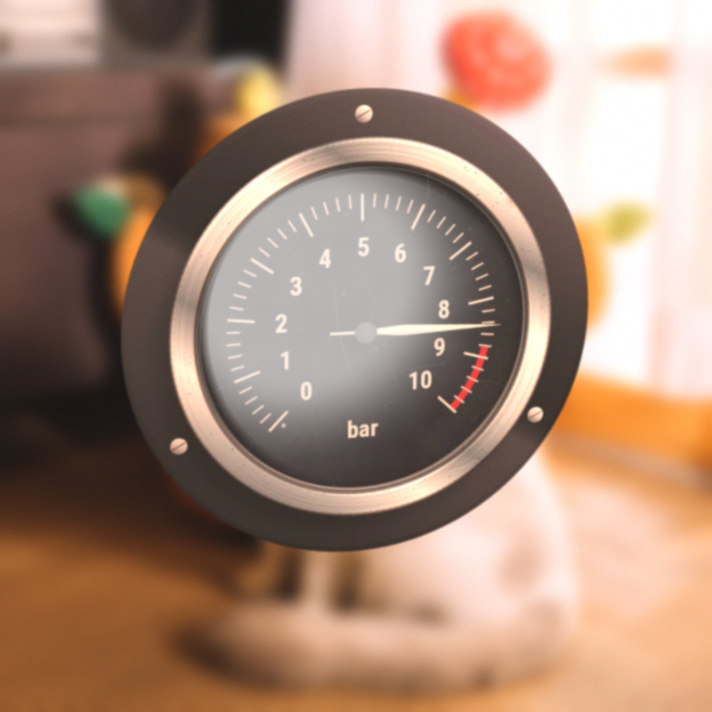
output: 8.4 bar
